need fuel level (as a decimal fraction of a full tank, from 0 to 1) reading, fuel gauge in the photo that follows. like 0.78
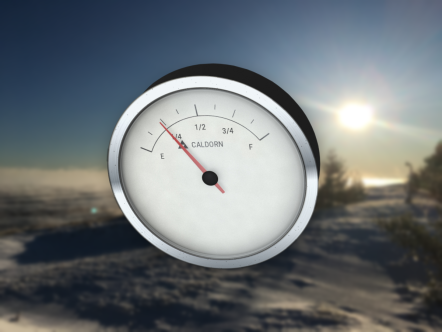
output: 0.25
